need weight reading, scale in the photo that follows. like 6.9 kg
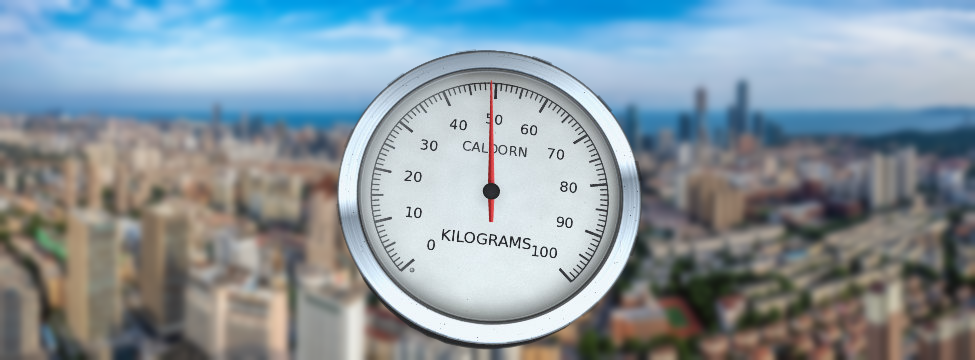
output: 49 kg
